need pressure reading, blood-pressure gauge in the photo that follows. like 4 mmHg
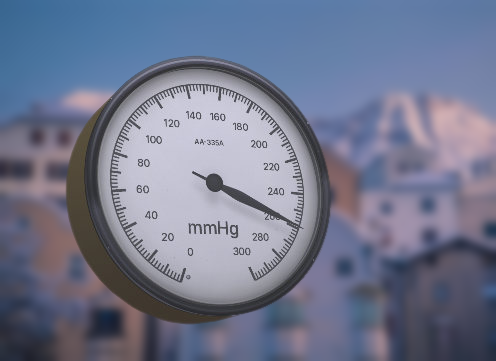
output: 260 mmHg
